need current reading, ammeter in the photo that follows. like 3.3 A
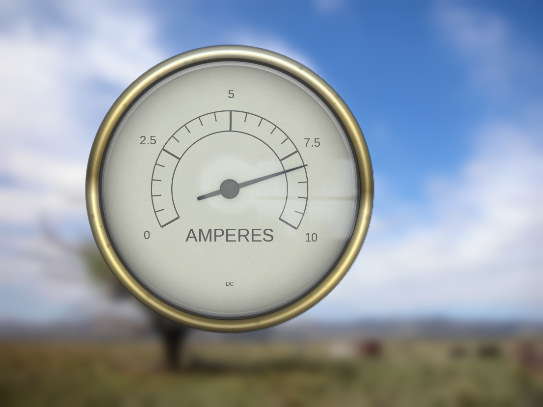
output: 8 A
